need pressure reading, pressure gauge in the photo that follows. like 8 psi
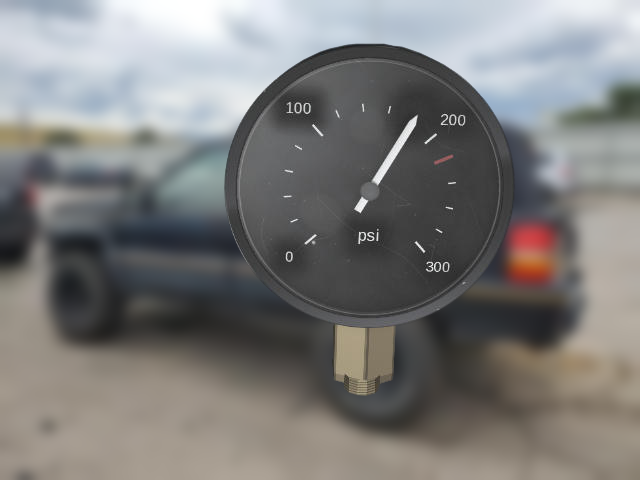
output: 180 psi
